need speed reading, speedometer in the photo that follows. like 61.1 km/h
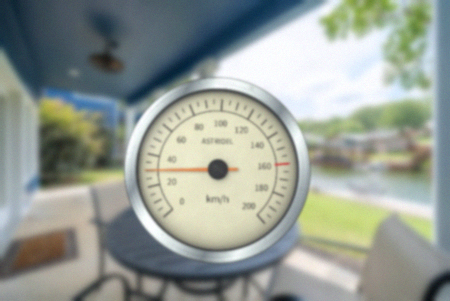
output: 30 km/h
